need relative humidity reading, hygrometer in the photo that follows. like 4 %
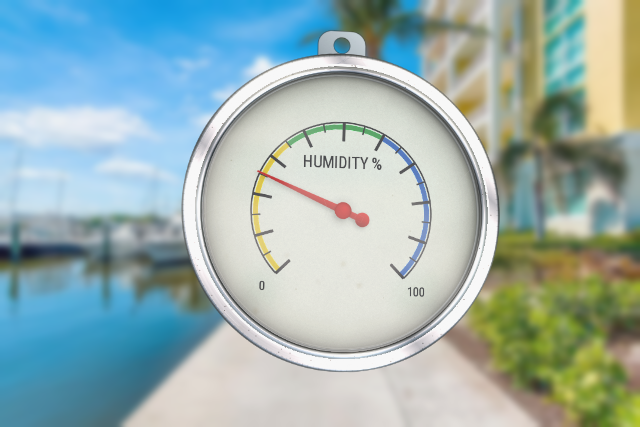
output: 25 %
